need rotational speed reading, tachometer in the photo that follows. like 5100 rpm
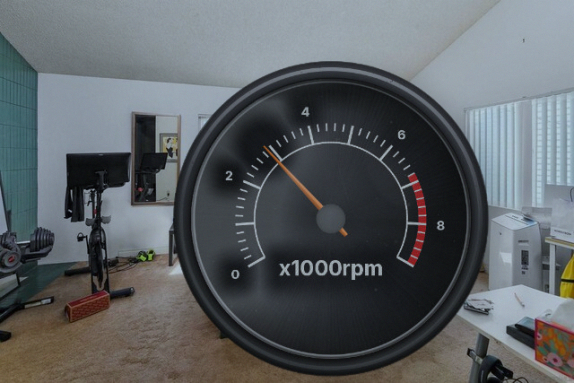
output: 2900 rpm
